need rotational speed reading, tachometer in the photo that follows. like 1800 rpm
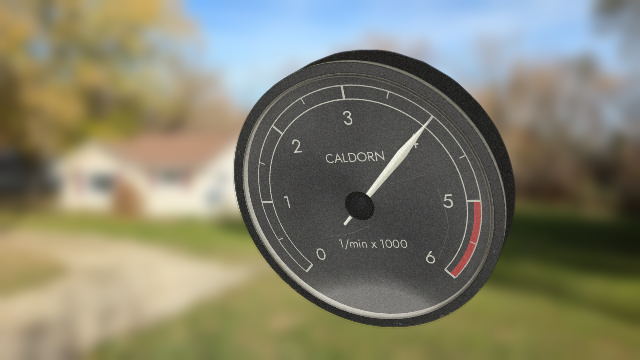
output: 4000 rpm
